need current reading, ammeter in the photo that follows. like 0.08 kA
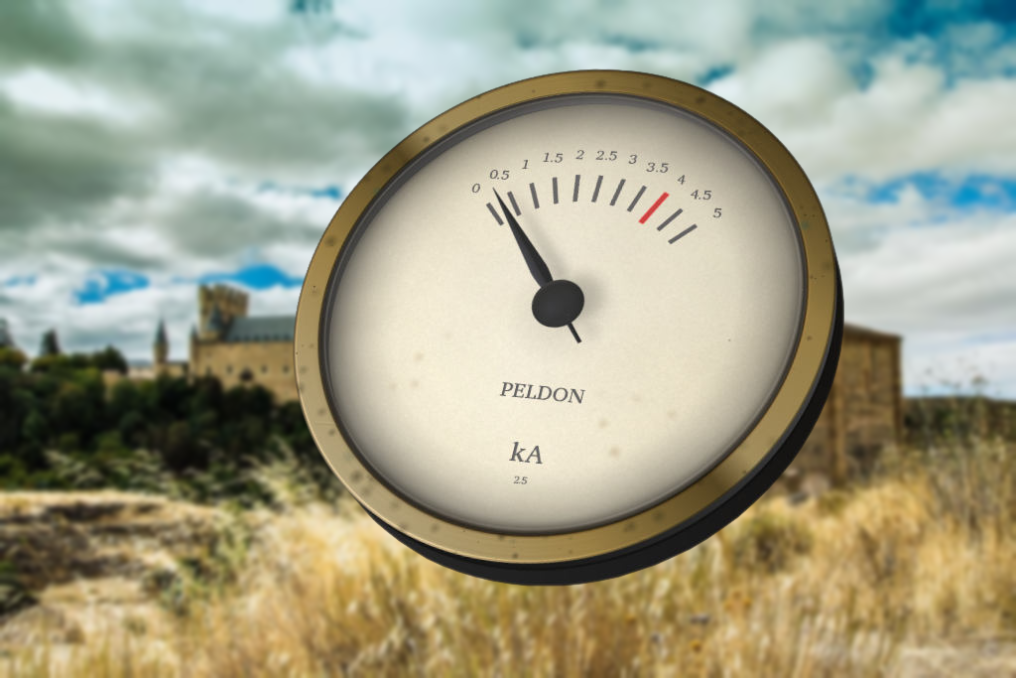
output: 0.25 kA
